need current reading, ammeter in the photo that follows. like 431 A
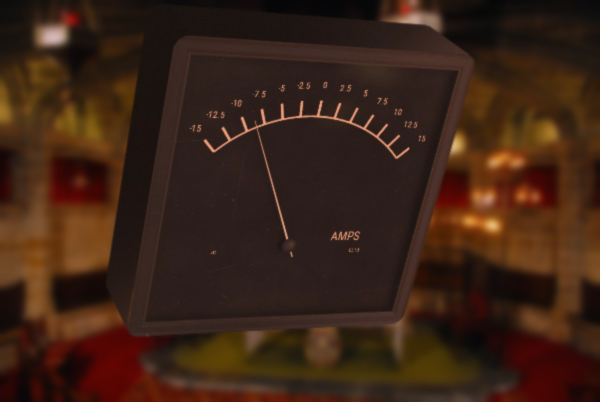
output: -8.75 A
